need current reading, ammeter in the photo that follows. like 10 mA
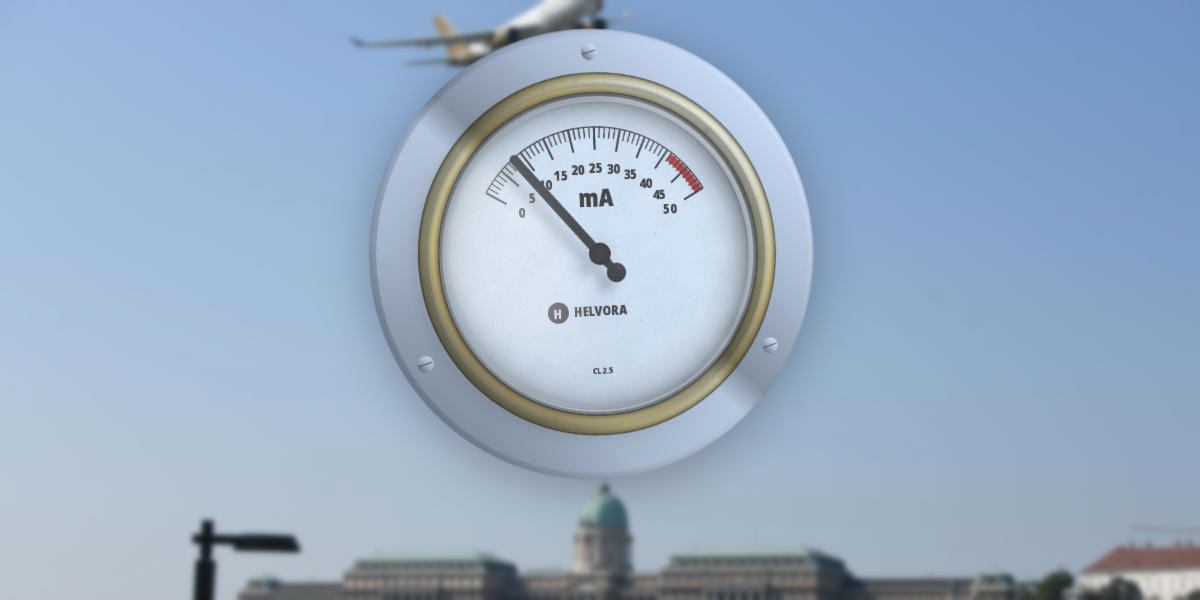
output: 8 mA
